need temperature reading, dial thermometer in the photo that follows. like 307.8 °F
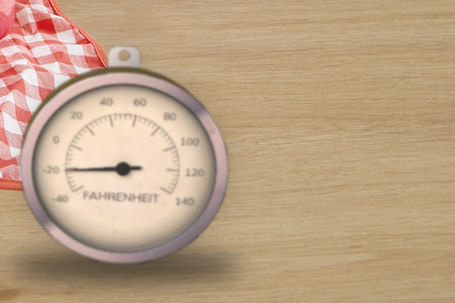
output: -20 °F
